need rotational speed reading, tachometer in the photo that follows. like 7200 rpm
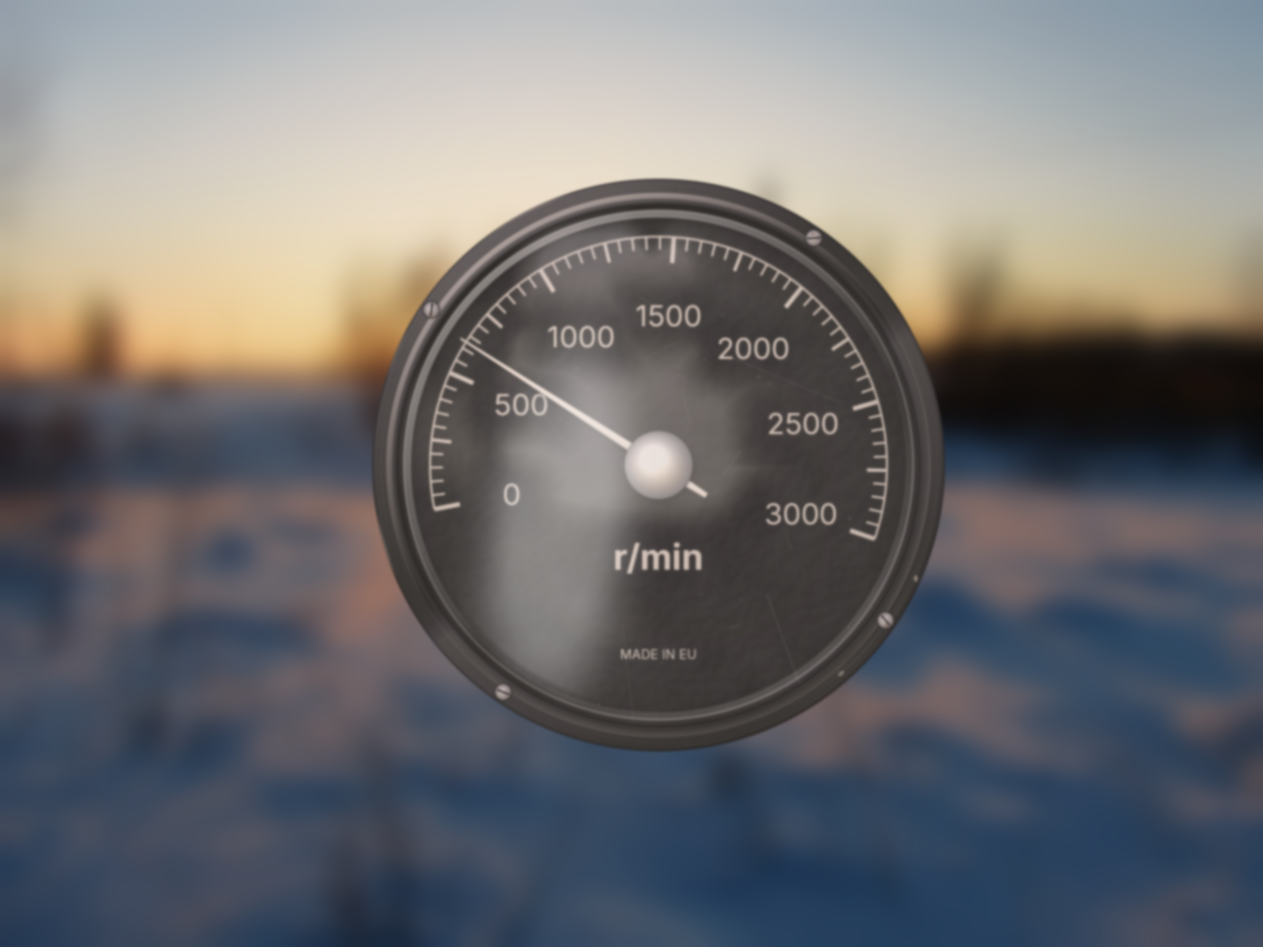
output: 625 rpm
